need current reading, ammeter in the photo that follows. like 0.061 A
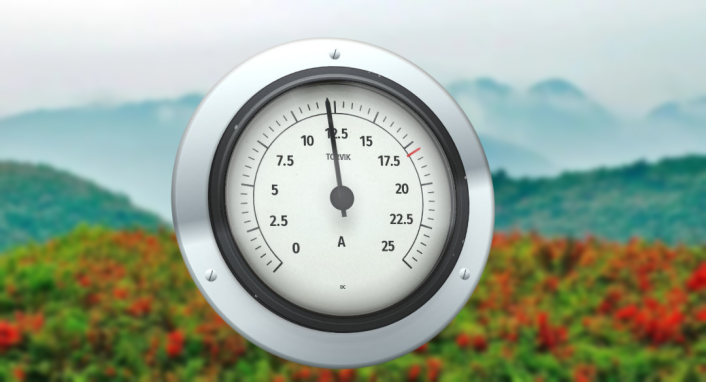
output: 12 A
